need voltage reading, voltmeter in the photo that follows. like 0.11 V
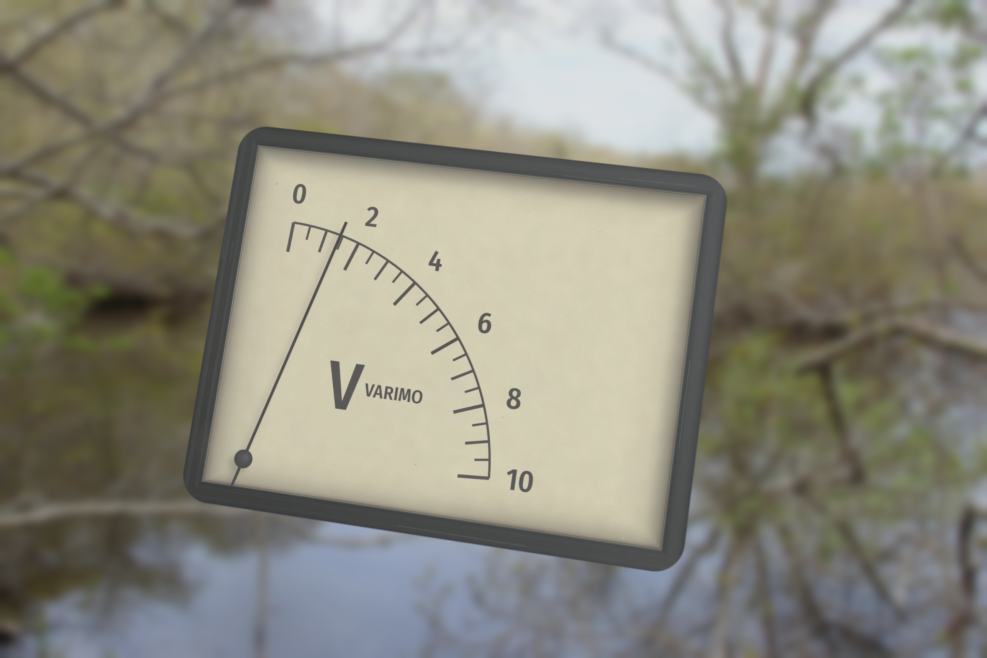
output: 1.5 V
